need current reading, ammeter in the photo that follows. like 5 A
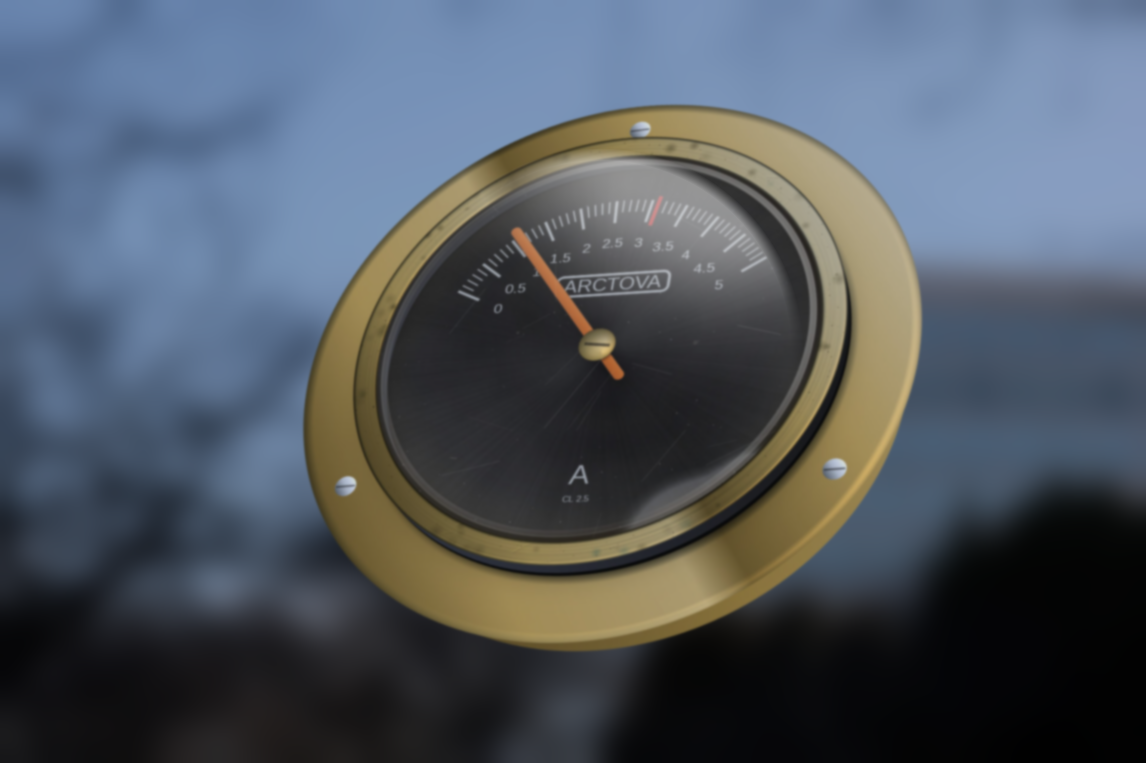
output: 1.1 A
